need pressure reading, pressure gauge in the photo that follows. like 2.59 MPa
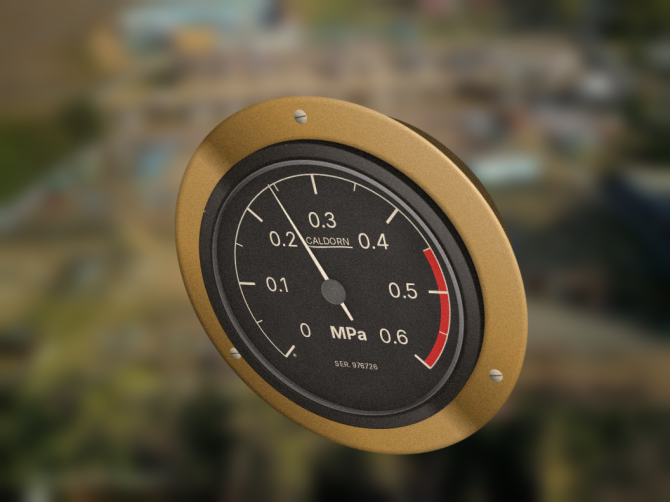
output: 0.25 MPa
